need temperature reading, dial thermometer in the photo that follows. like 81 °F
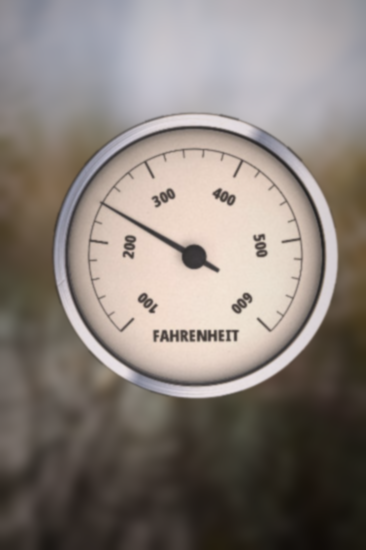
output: 240 °F
